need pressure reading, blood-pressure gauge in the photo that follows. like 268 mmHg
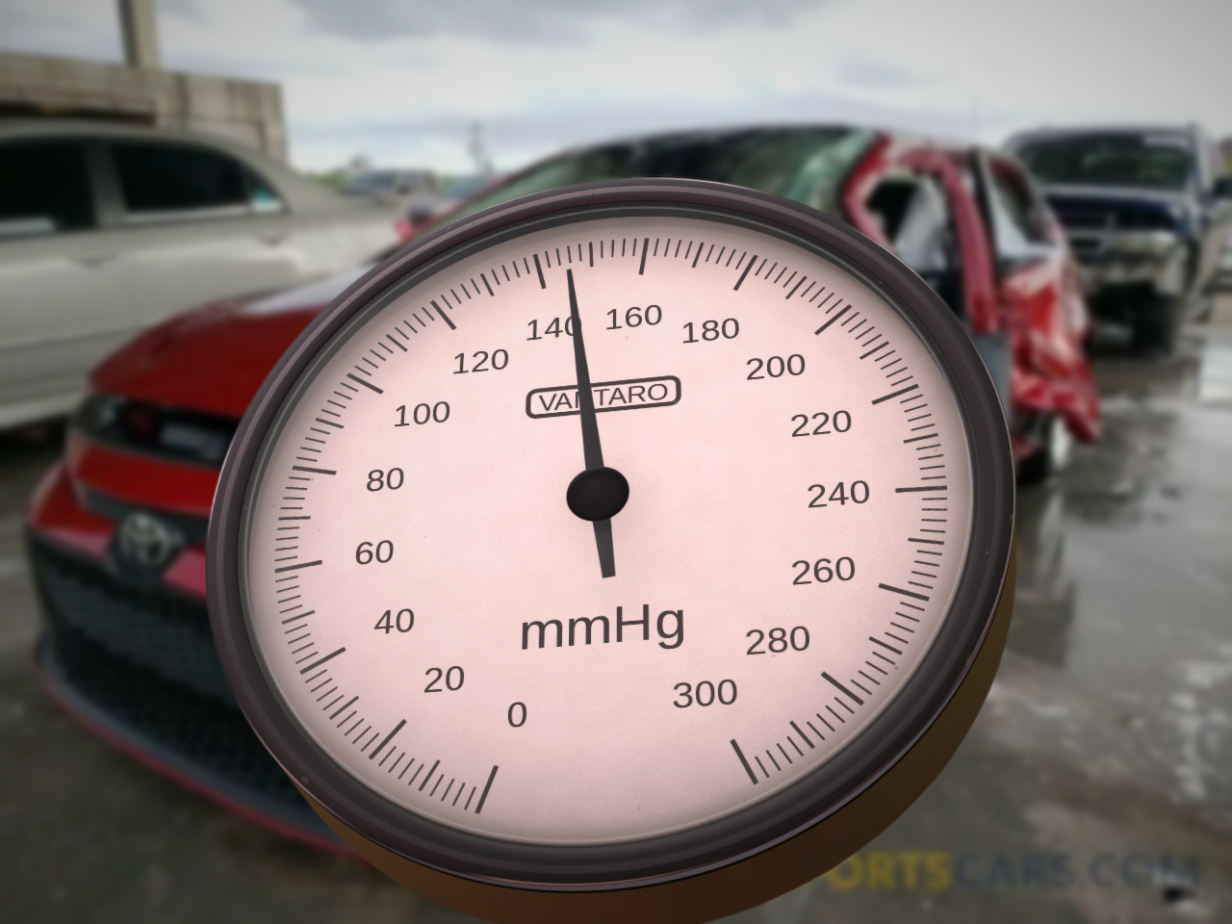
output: 146 mmHg
